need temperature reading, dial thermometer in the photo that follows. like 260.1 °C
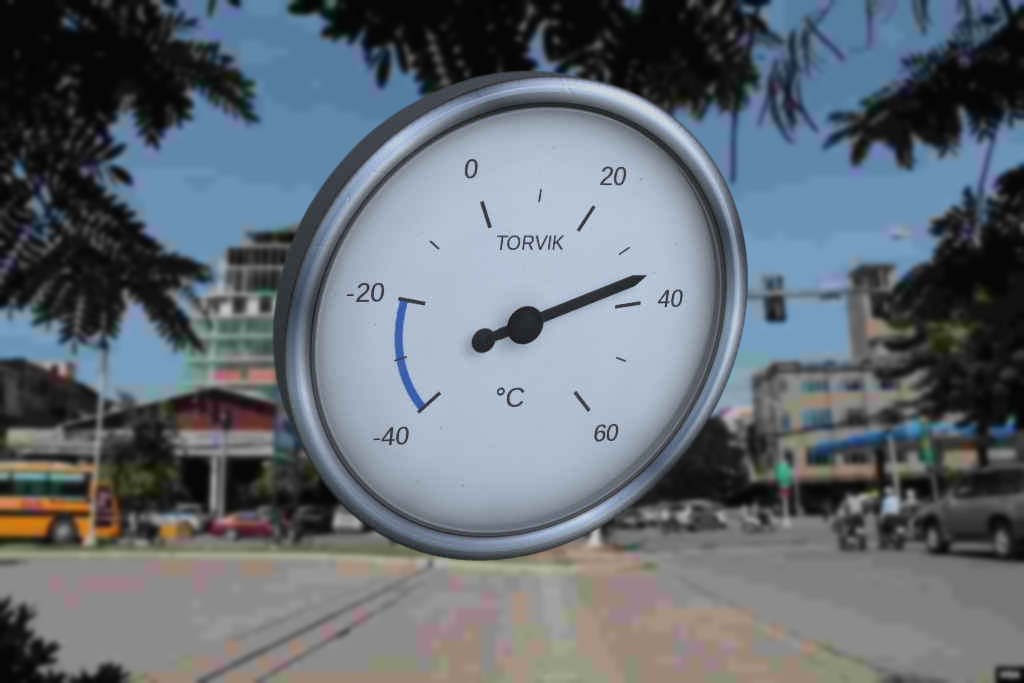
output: 35 °C
